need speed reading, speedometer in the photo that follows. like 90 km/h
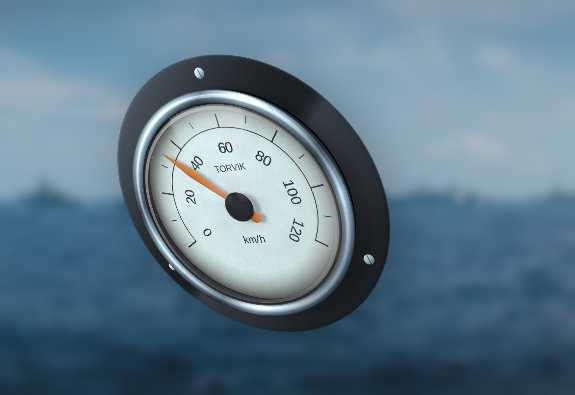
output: 35 km/h
